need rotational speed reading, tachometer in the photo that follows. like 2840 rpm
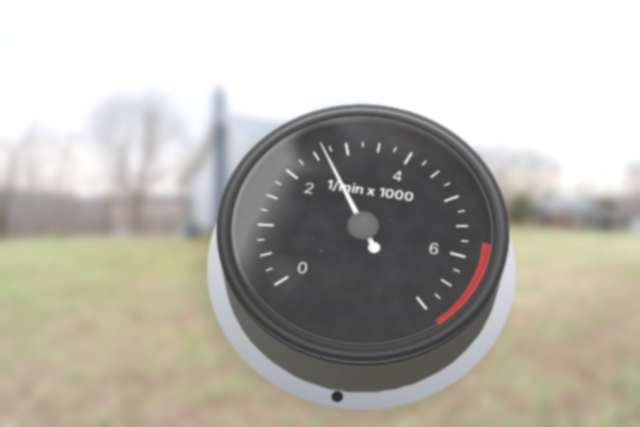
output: 2625 rpm
